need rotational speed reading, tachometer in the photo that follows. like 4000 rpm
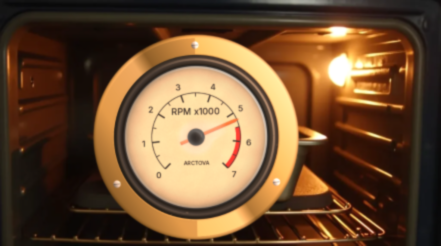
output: 5250 rpm
